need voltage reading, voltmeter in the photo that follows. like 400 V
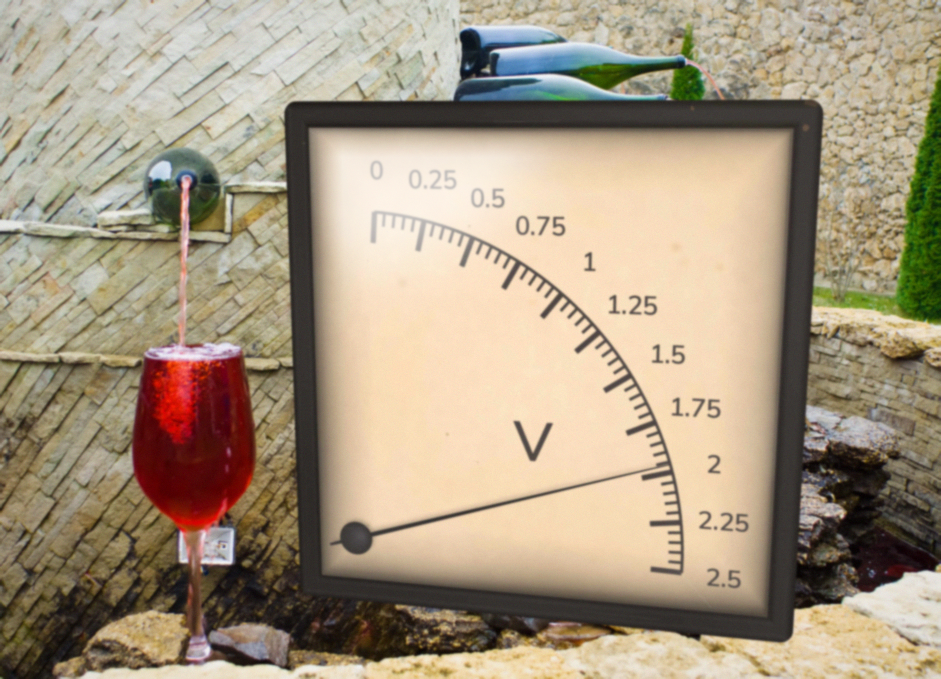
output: 1.95 V
